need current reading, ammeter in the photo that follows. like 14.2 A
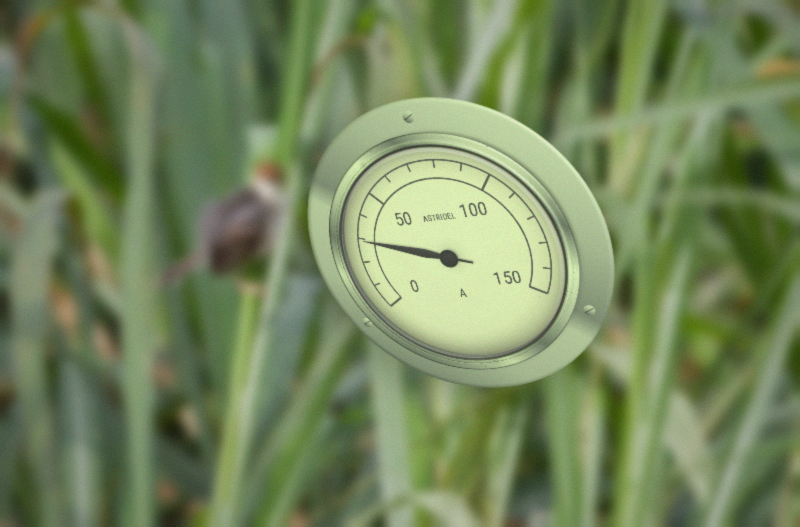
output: 30 A
